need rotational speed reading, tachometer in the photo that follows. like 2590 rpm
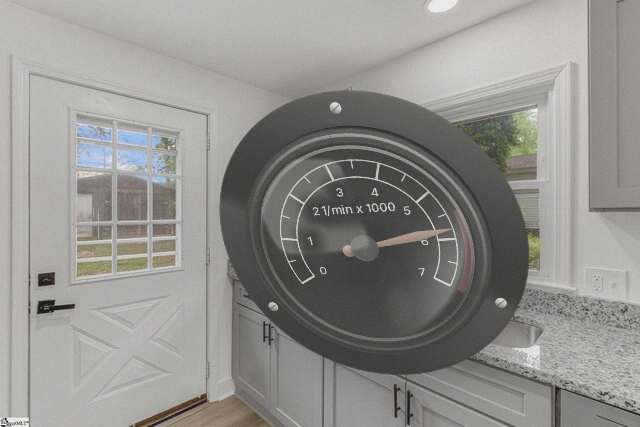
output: 5750 rpm
